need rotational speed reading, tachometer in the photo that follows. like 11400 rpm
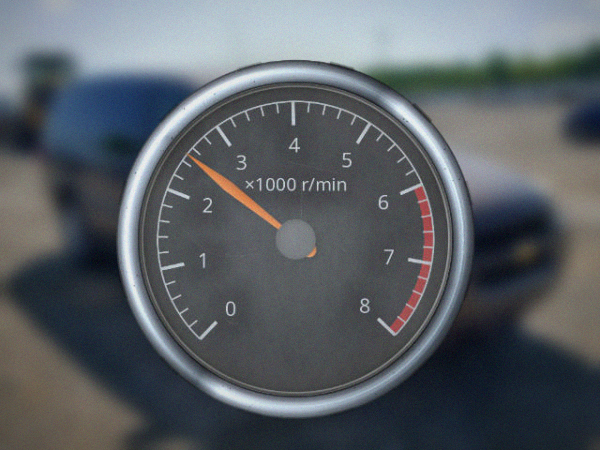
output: 2500 rpm
